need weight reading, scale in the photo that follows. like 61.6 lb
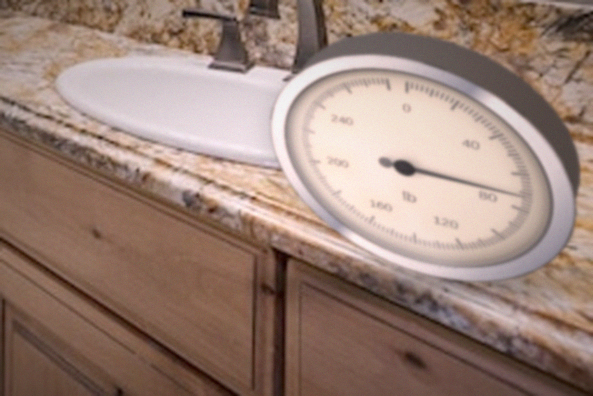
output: 70 lb
